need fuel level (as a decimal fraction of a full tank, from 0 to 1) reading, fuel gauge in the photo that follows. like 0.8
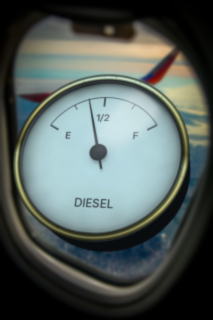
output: 0.375
